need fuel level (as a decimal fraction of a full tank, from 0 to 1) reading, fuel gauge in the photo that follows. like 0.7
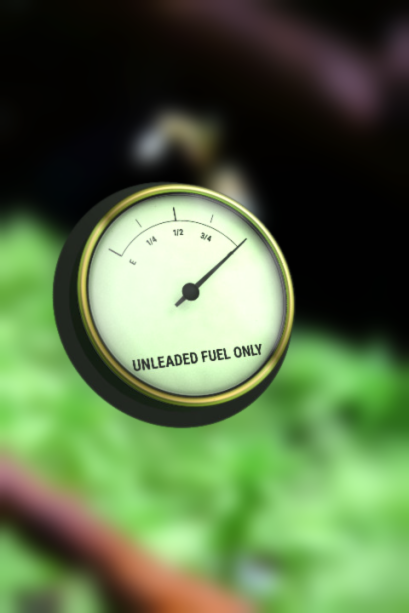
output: 1
